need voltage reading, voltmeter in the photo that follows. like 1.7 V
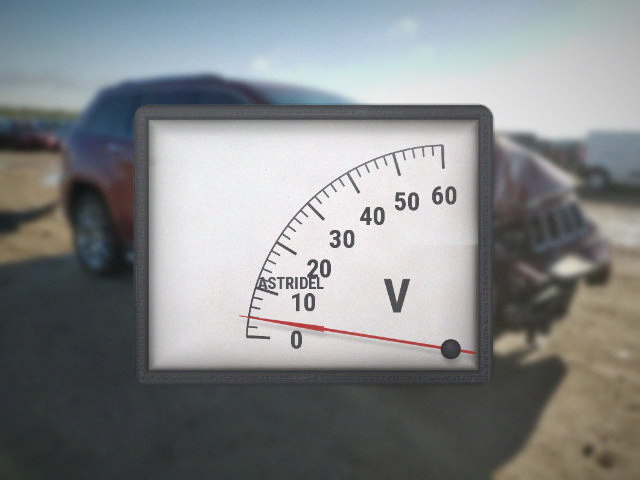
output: 4 V
